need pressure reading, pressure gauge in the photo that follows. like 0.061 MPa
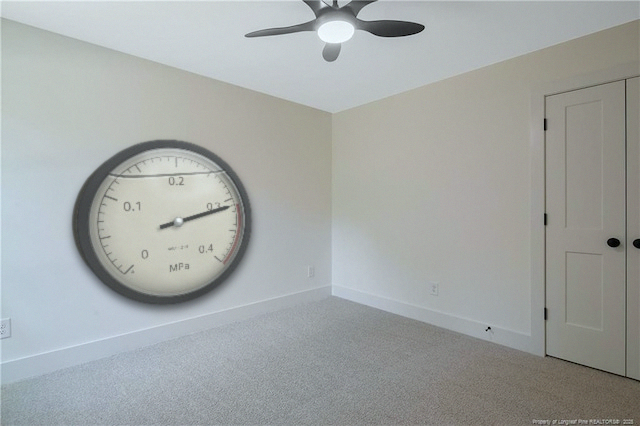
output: 0.31 MPa
